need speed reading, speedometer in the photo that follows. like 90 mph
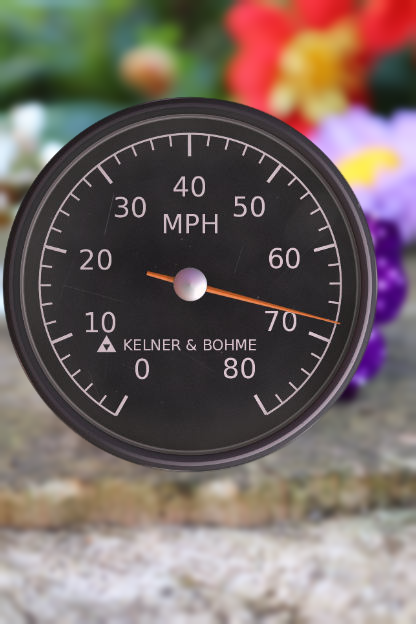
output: 68 mph
